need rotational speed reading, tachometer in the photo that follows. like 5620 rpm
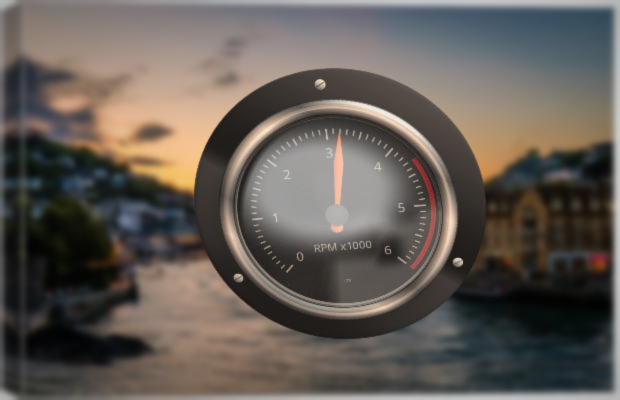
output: 3200 rpm
